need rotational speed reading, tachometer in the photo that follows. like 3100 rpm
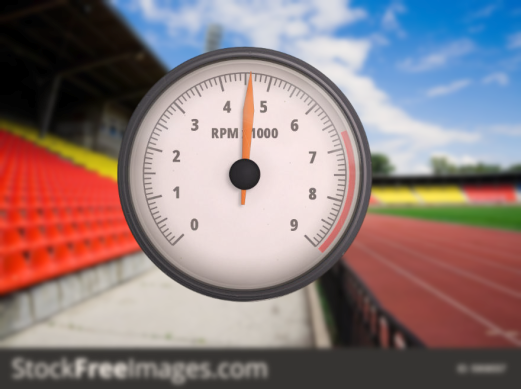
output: 4600 rpm
